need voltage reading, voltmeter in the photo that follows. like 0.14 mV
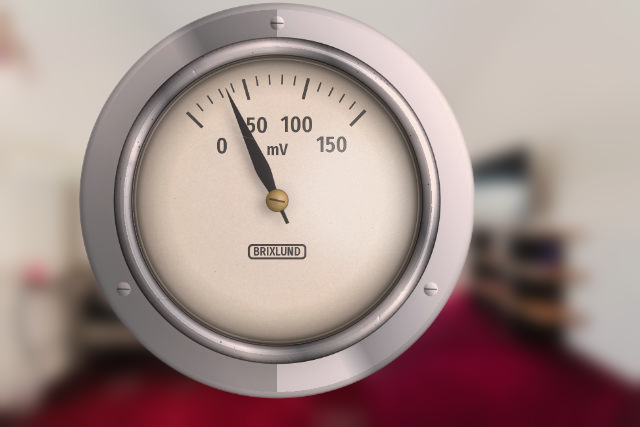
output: 35 mV
